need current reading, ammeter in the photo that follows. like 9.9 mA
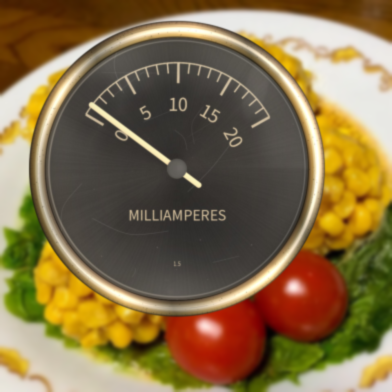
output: 1 mA
